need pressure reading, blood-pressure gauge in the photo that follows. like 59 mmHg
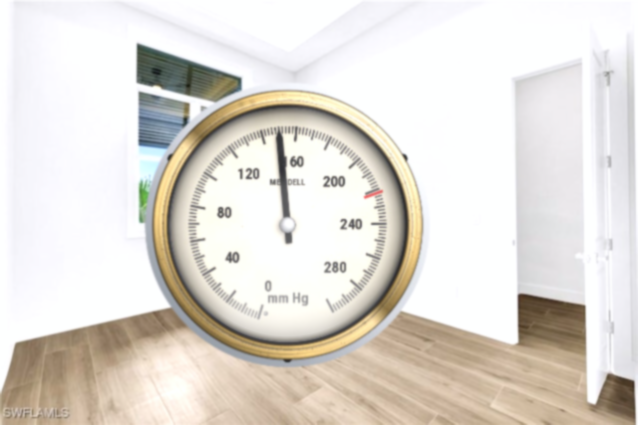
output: 150 mmHg
